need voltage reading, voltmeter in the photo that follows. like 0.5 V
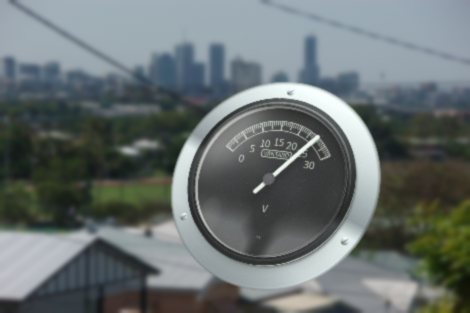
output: 25 V
